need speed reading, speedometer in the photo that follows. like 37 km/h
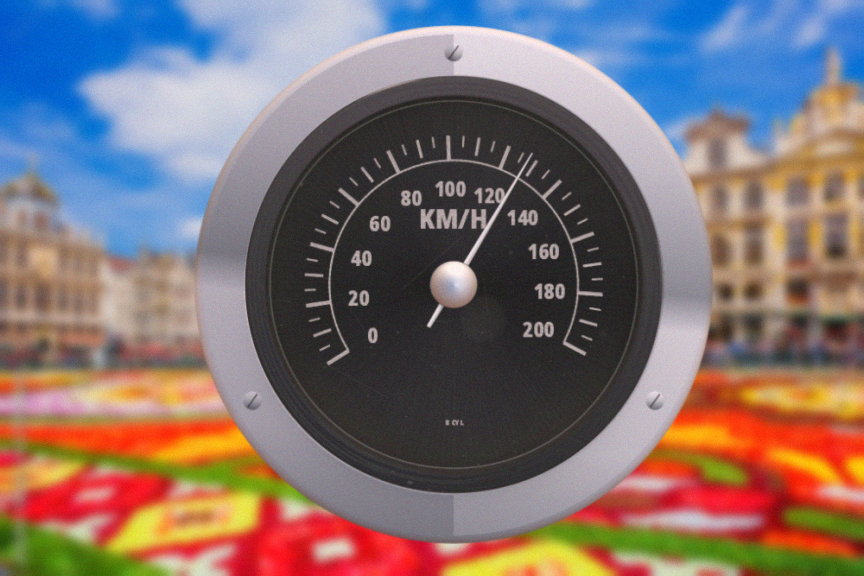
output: 127.5 km/h
